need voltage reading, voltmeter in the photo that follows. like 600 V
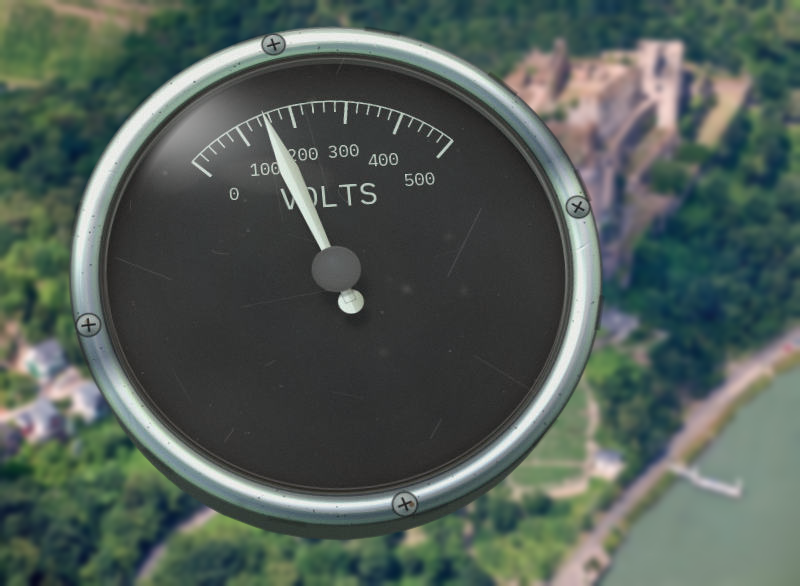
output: 150 V
